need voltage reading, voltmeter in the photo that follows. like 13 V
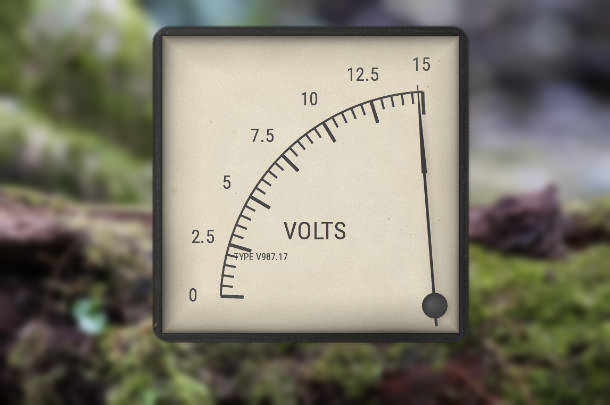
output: 14.75 V
